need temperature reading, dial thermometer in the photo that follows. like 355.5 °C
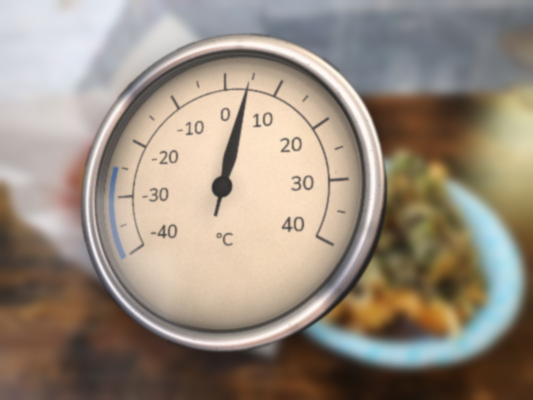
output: 5 °C
